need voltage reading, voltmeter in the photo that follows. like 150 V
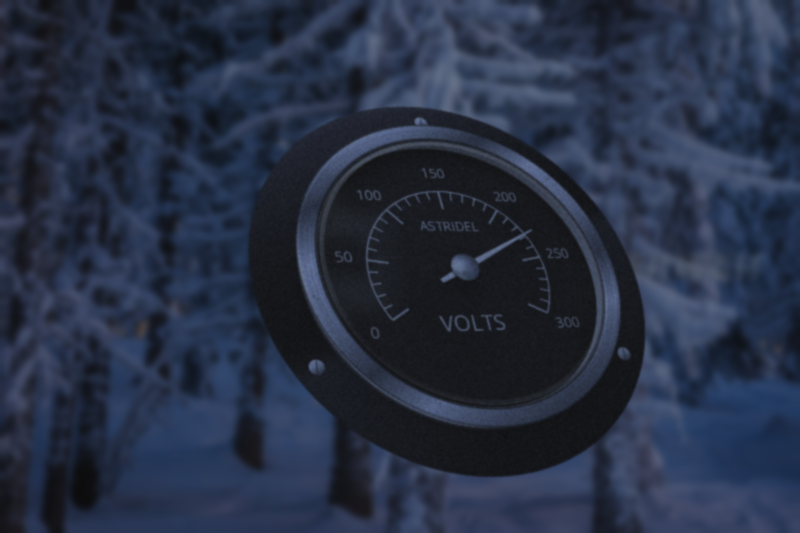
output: 230 V
